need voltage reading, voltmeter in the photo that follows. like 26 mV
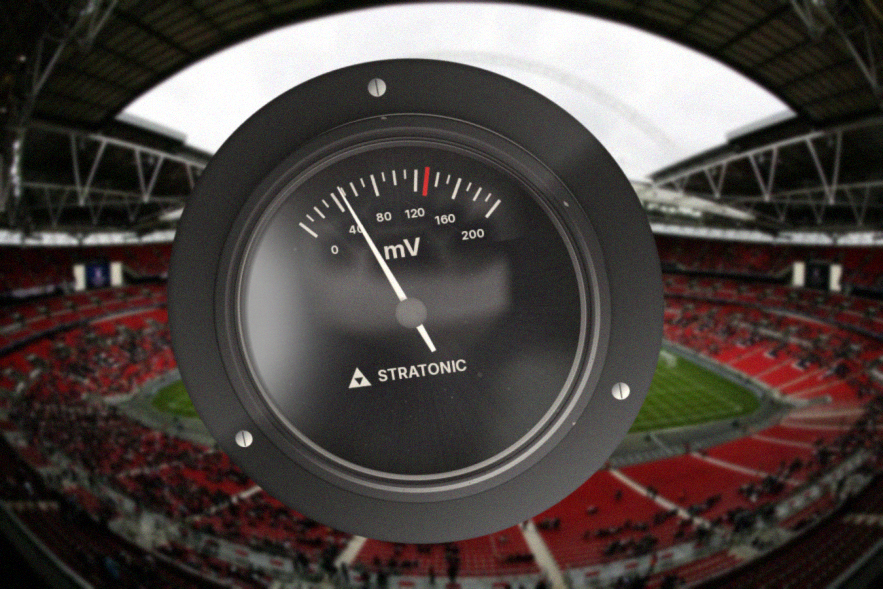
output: 50 mV
